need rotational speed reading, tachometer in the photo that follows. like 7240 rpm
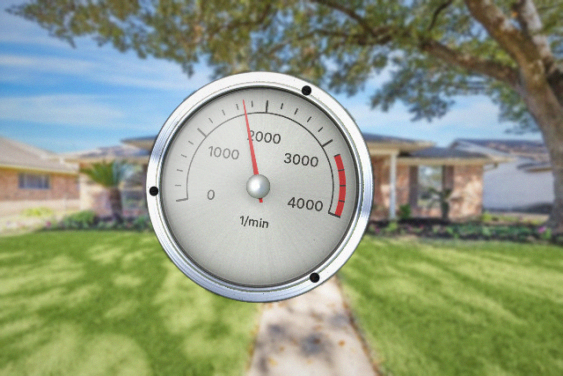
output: 1700 rpm
